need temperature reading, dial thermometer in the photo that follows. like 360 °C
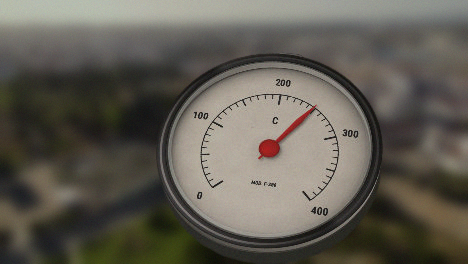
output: 250 °C
